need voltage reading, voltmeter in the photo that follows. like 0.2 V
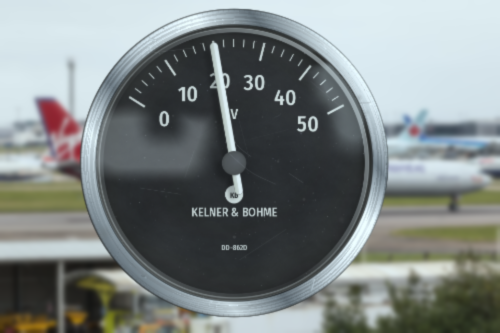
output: 20 V
